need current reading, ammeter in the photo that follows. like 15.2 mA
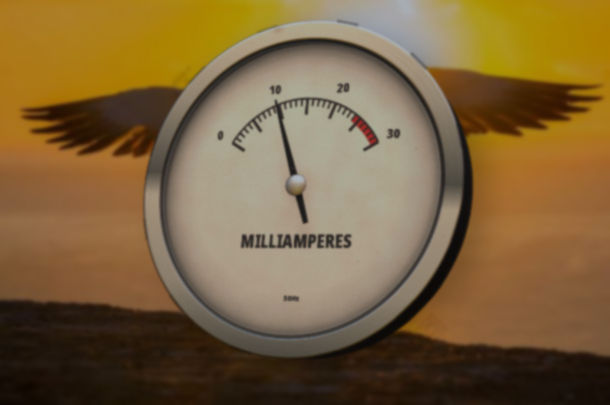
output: 10 mA
